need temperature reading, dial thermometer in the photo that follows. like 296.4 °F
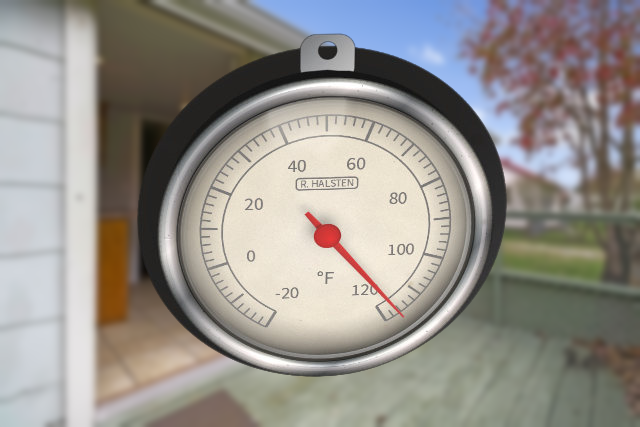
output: 116 °F
